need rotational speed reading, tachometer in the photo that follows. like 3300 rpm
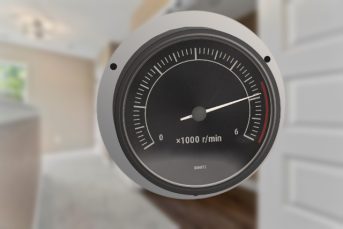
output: 4900 rpm
